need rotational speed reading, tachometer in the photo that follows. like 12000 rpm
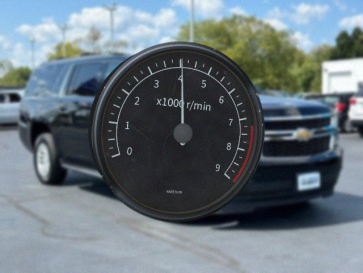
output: 4000 rpm
